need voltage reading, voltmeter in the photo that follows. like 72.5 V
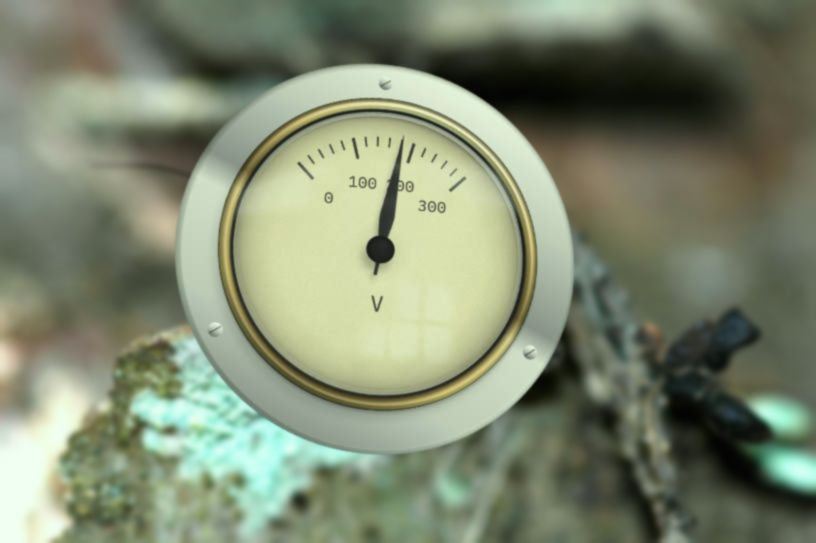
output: 180 V
